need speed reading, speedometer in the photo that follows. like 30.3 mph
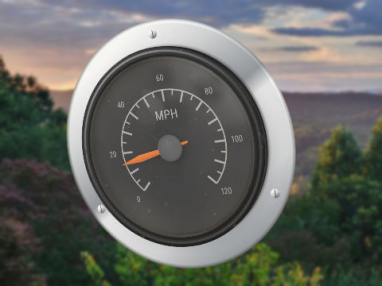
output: 15 mph
